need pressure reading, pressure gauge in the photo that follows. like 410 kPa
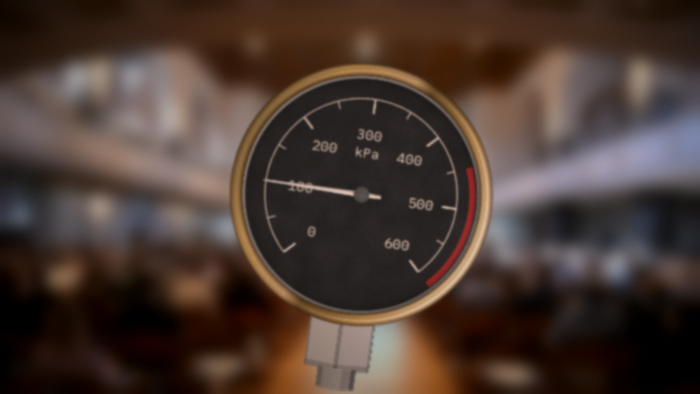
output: 100 kPa
